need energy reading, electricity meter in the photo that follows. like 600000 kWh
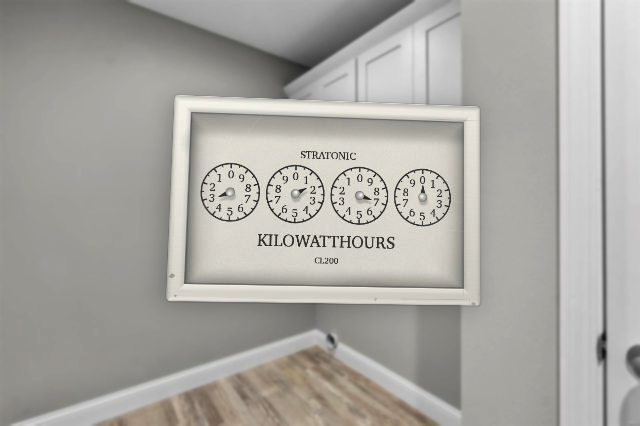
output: 3170 kWh
